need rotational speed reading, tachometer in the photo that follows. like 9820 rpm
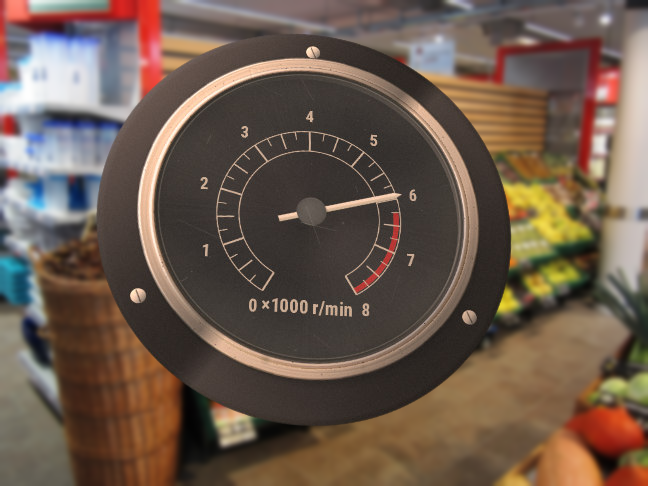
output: 6000 rpm
